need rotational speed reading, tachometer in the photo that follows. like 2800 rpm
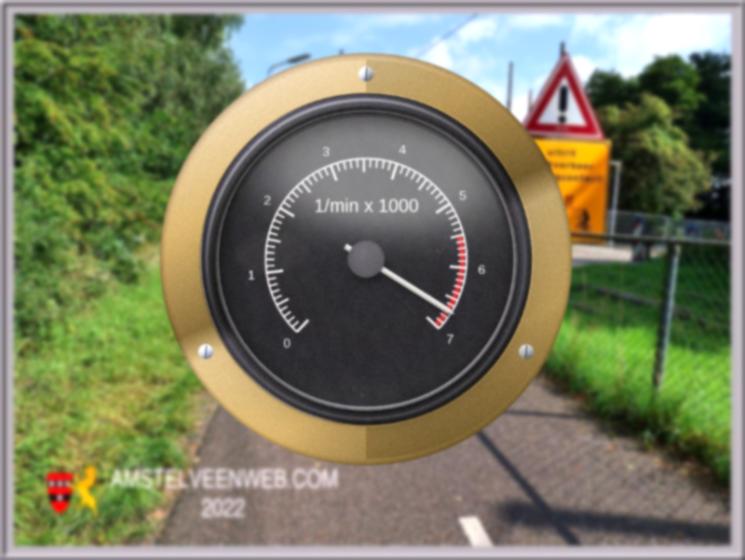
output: 6700 rpm
